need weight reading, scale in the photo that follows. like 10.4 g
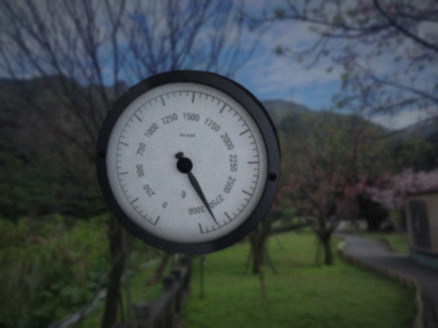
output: 2850 g
